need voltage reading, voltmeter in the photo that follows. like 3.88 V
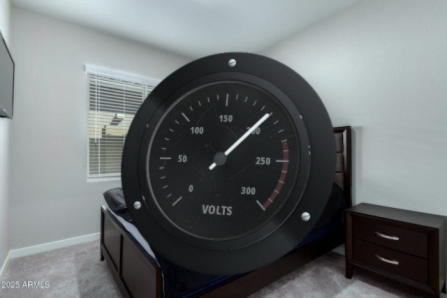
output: 200 V
